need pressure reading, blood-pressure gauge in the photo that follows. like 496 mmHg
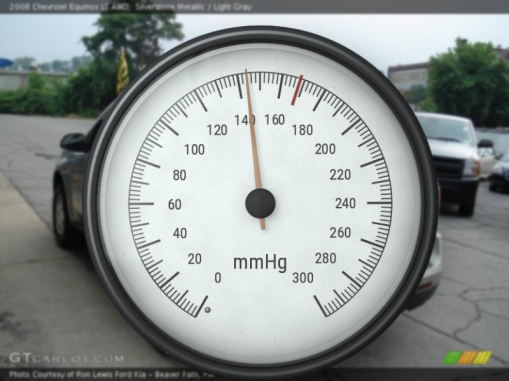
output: 144 mmHg
